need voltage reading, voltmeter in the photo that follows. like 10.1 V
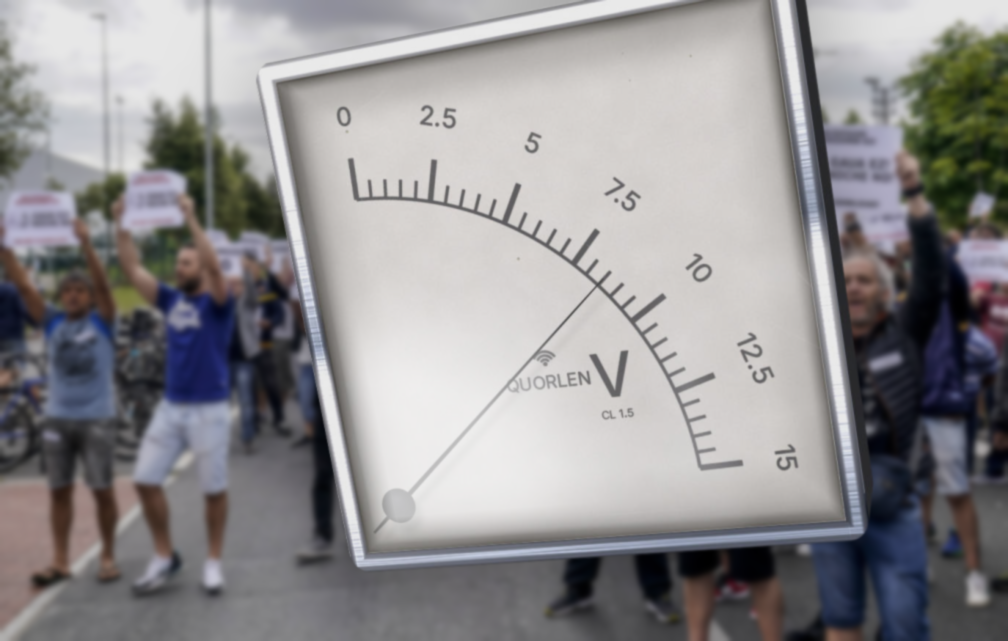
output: 8.5 V
